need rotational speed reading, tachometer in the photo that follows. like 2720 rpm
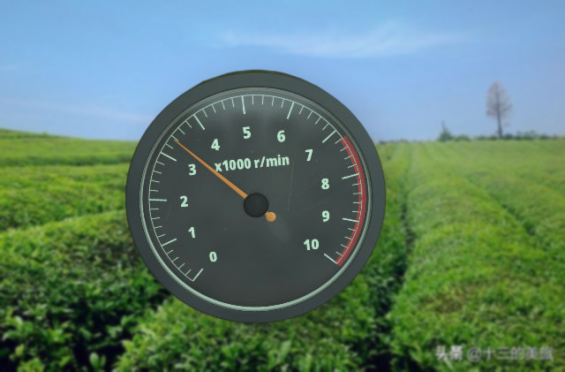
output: 3400 rpm
